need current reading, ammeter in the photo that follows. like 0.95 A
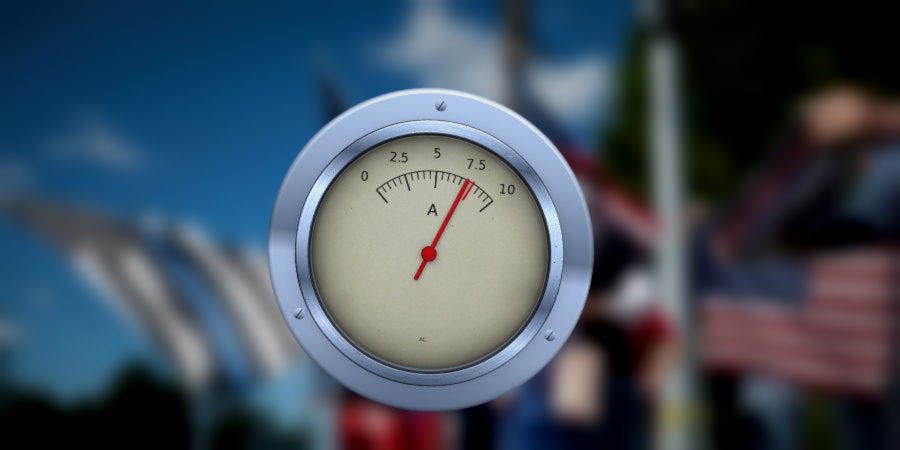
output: 7.5 A
